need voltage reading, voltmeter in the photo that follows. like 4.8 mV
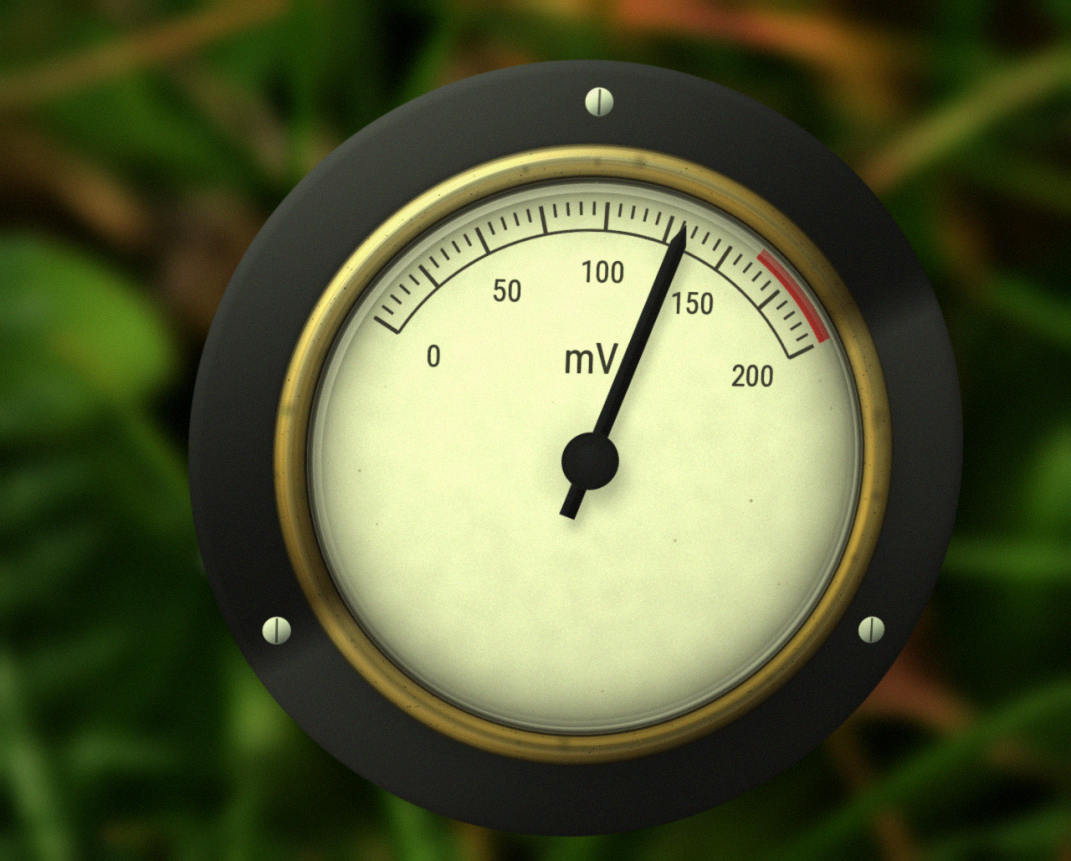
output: 130 mV
